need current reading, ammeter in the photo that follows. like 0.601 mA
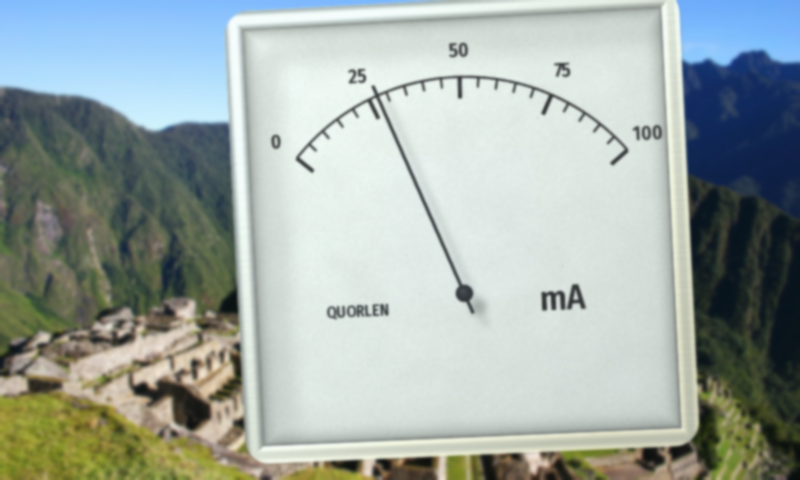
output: 27.5 mA
